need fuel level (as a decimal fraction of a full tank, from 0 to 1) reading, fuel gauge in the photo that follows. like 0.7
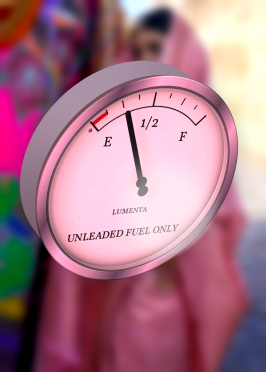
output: 0.25
